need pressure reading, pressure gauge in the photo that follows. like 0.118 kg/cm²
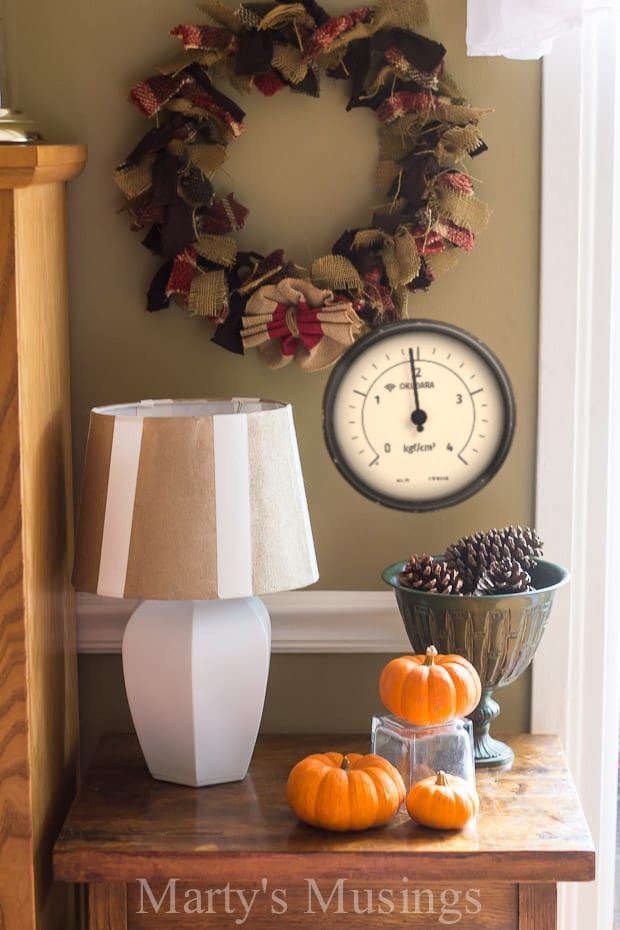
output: 1.9 kg/cm²
